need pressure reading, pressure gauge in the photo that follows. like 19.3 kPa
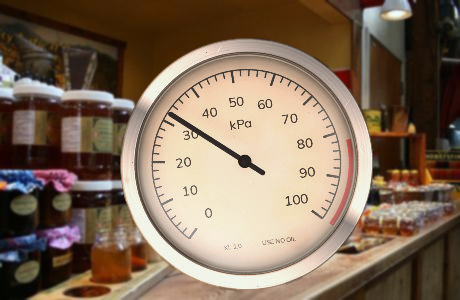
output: 32 kPa
